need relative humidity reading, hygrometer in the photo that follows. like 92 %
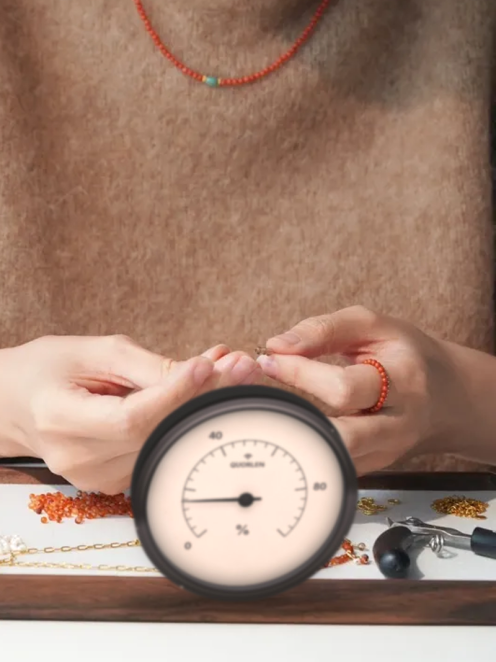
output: 16 %
